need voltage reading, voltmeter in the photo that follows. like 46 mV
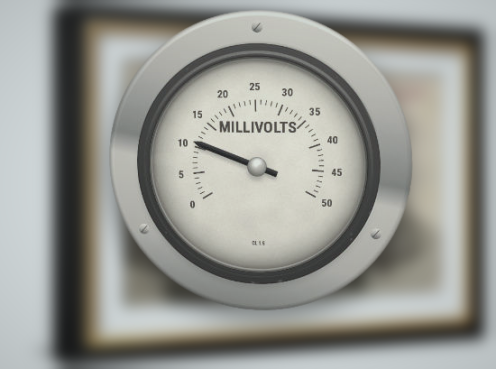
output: 11 mV
